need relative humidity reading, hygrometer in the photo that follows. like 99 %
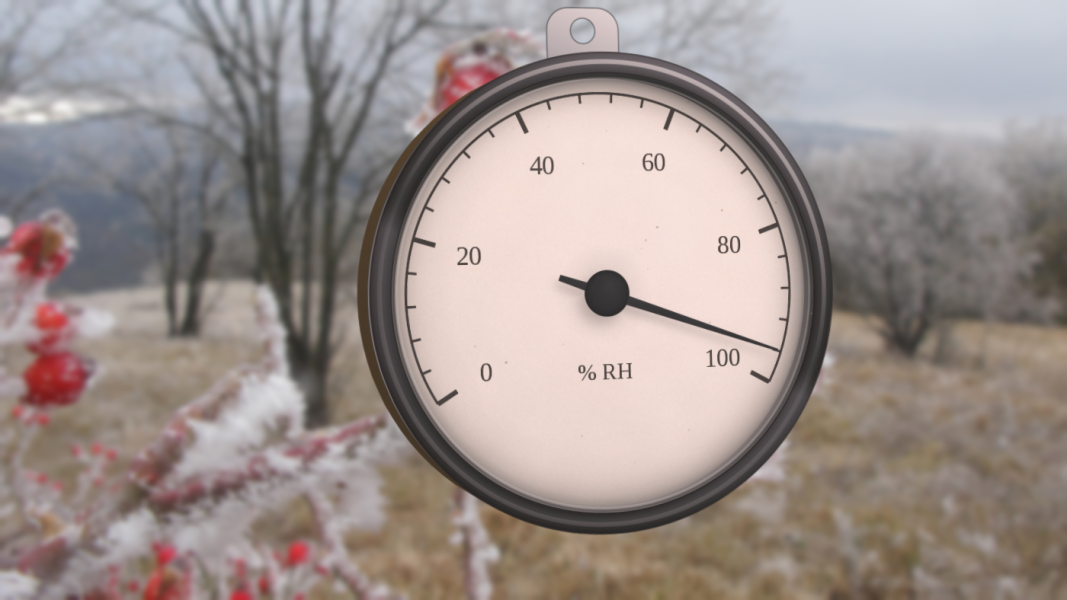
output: 96 %
